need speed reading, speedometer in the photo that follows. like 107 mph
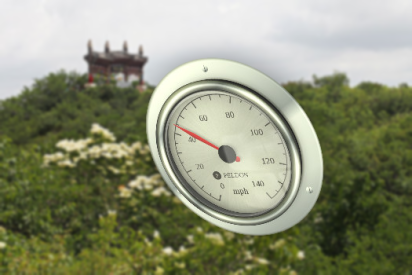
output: 45 mph
